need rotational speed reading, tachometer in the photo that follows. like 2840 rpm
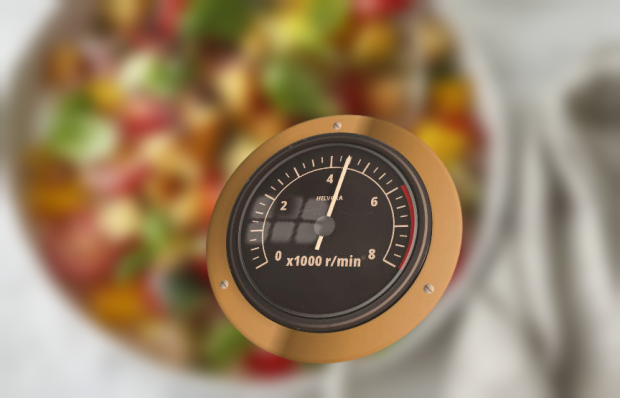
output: 4500 rpm
